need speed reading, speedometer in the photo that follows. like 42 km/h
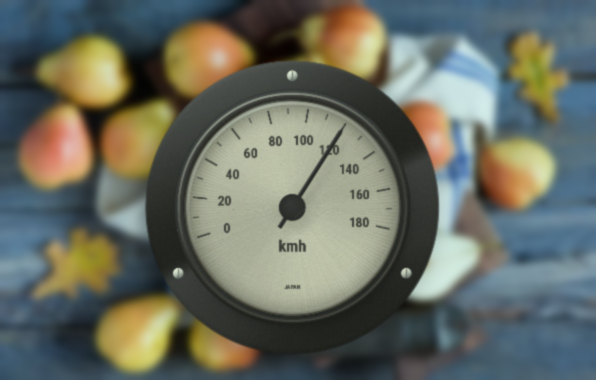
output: 120 km/h
